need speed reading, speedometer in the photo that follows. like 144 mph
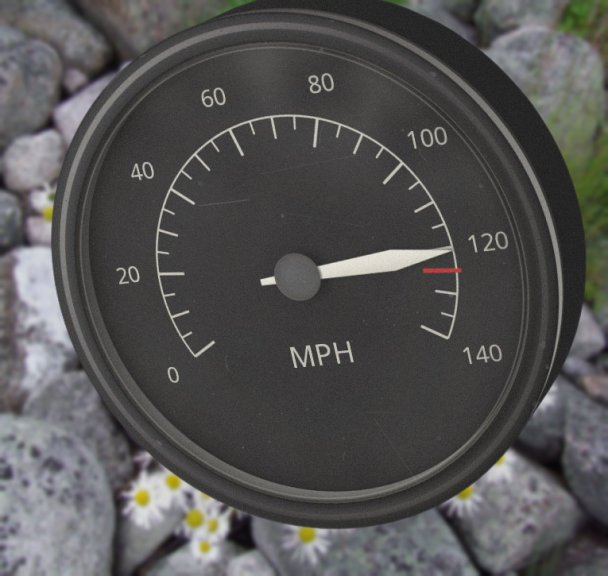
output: 120 mph
